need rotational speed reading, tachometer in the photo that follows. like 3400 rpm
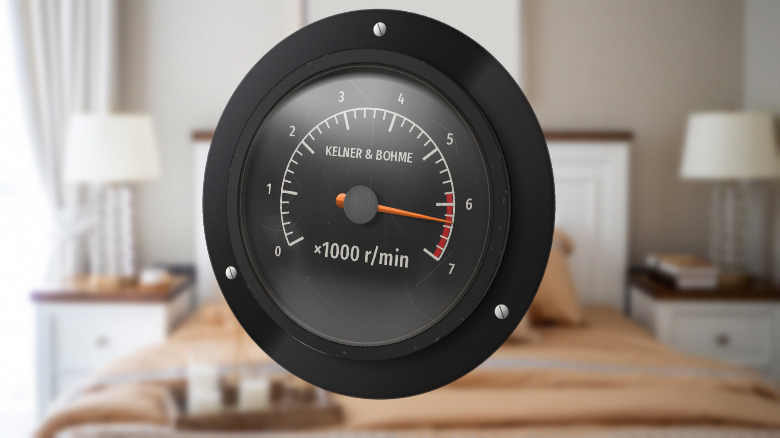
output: 6300 rpm
